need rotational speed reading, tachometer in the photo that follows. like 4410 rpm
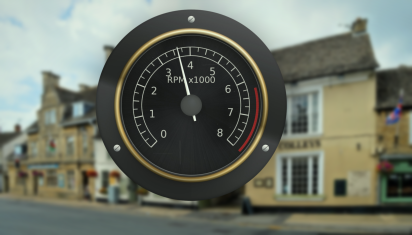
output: 3625 rpm
